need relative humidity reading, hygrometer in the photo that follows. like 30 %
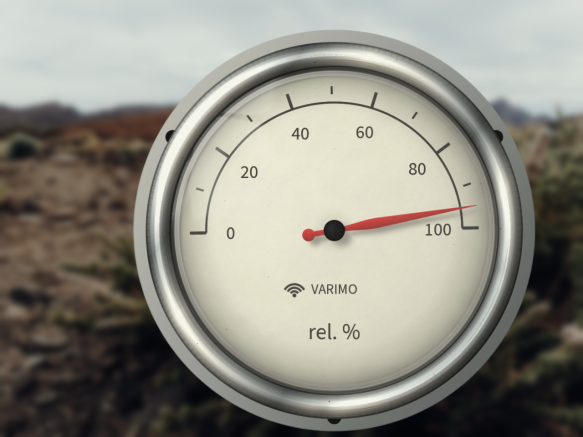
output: 95 %
